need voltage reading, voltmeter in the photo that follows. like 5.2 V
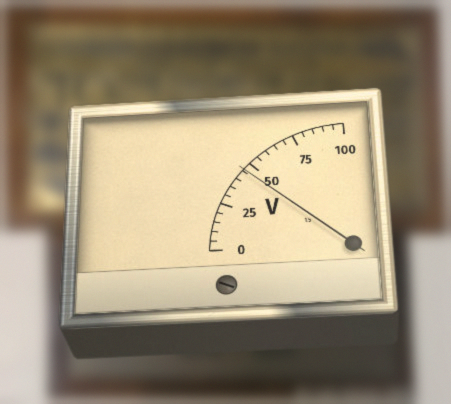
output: 45 V
